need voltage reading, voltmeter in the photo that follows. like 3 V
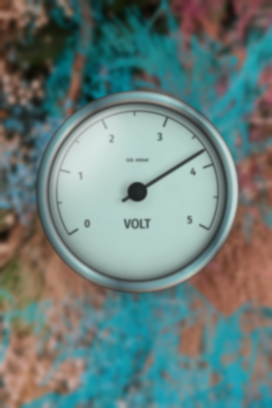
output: 3.75 V
